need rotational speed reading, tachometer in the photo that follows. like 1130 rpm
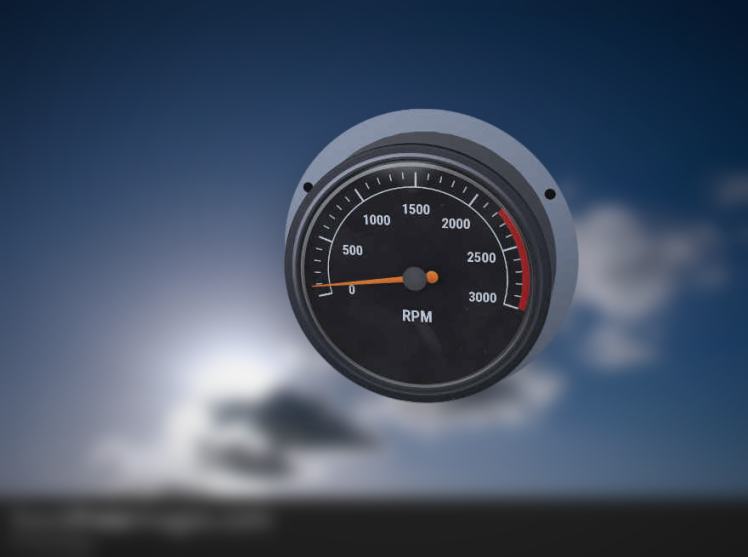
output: 100 rpm
